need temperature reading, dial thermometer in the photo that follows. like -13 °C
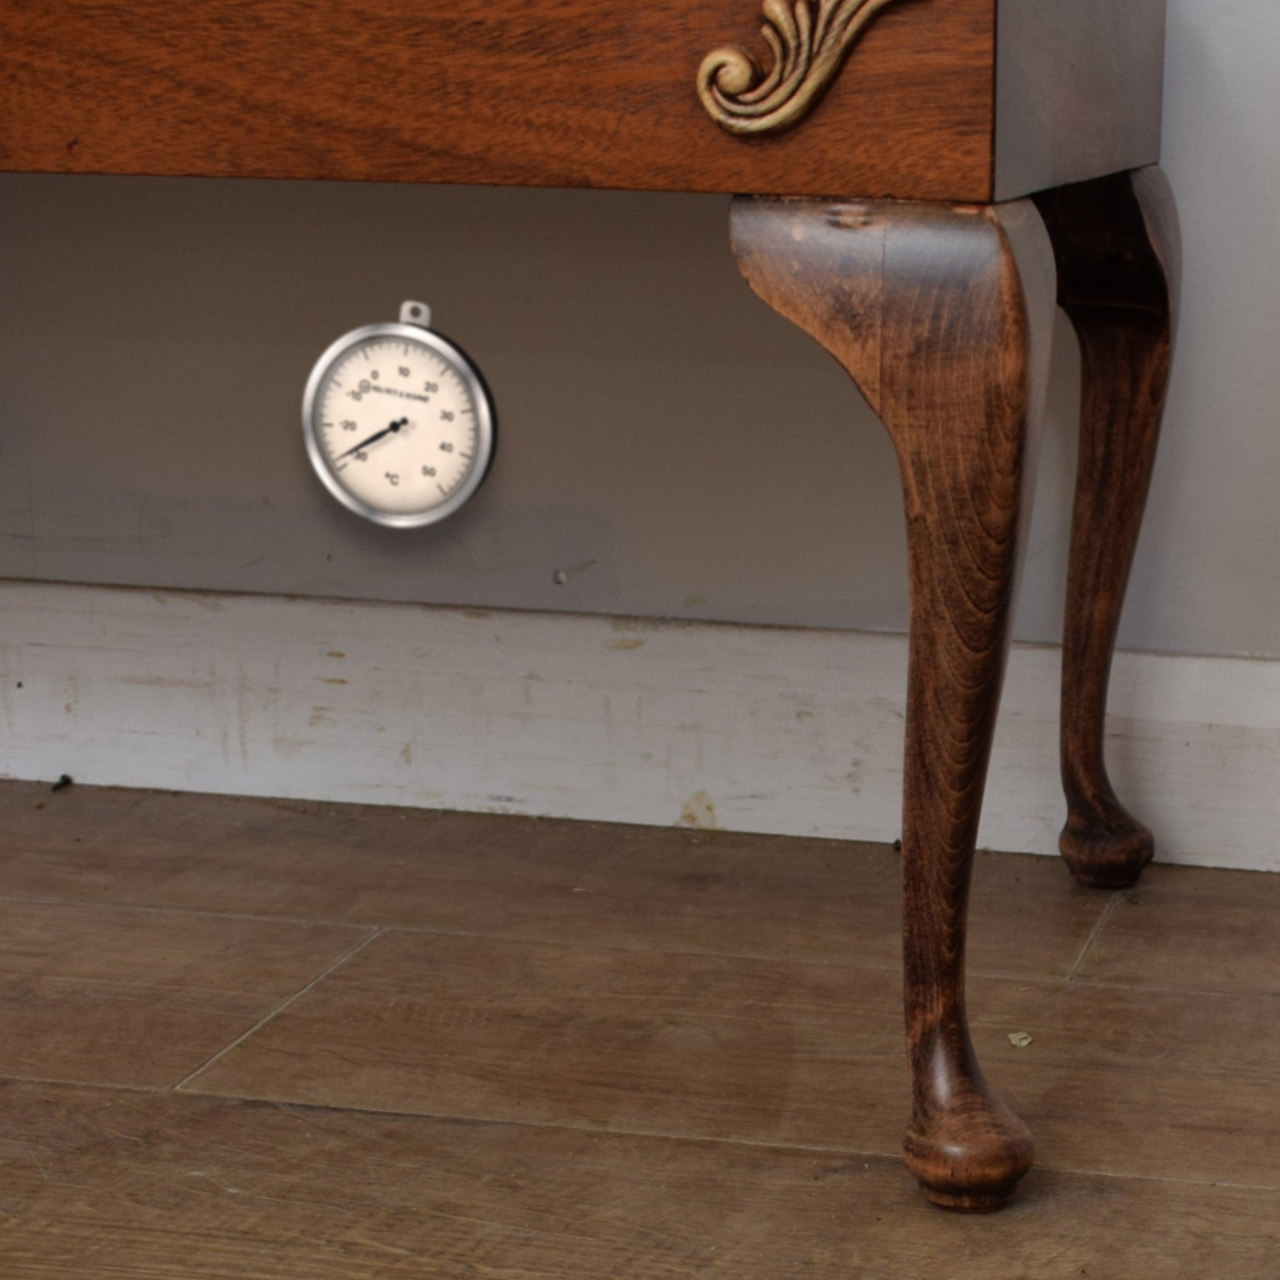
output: -28 °C
